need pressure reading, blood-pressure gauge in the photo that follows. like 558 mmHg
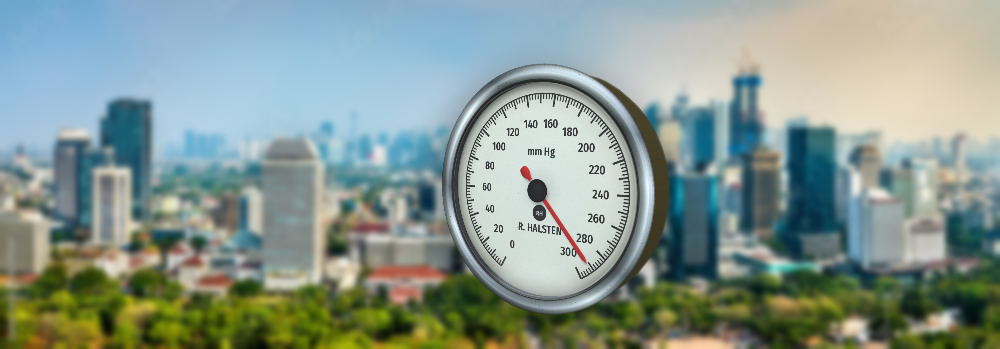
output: 290 mmHg
